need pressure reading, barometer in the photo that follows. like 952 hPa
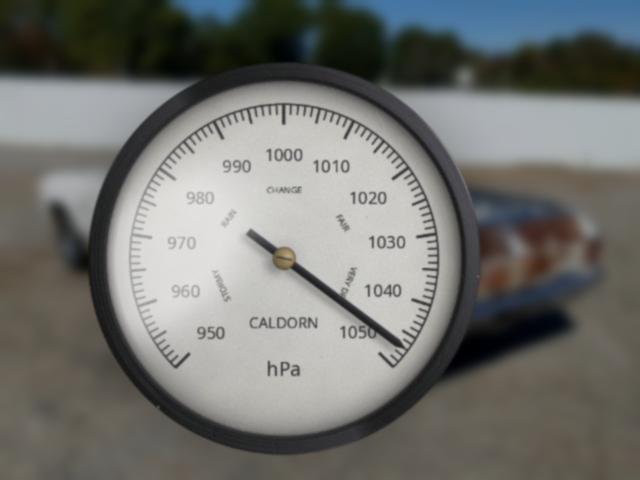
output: 1047 hPa
